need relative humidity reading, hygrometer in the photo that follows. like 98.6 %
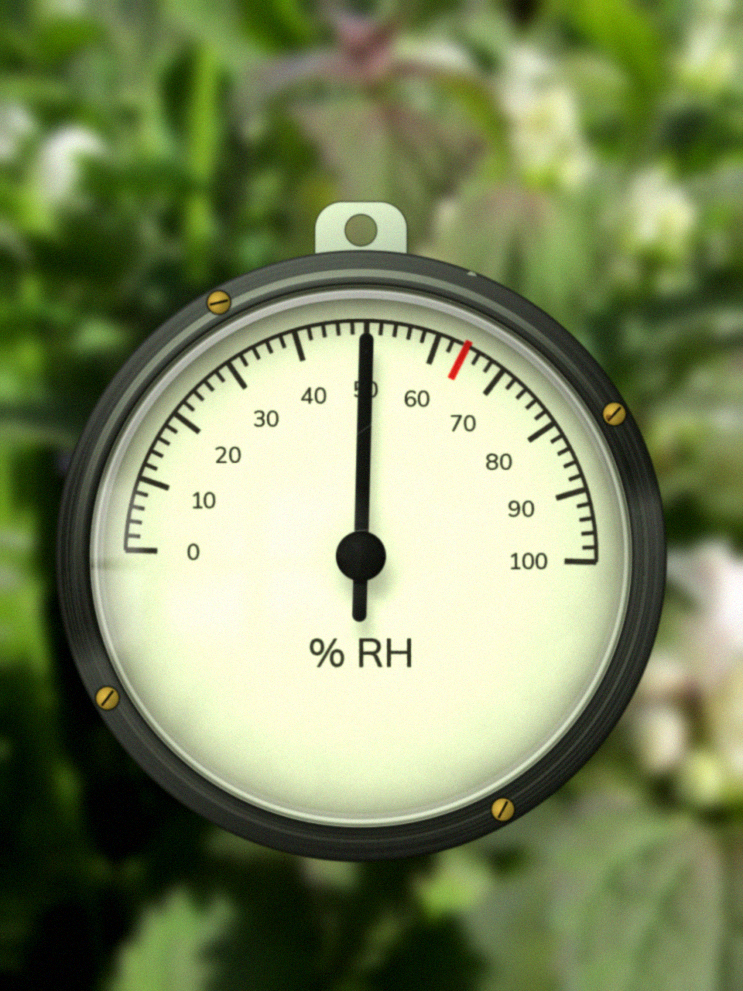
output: 50 %
